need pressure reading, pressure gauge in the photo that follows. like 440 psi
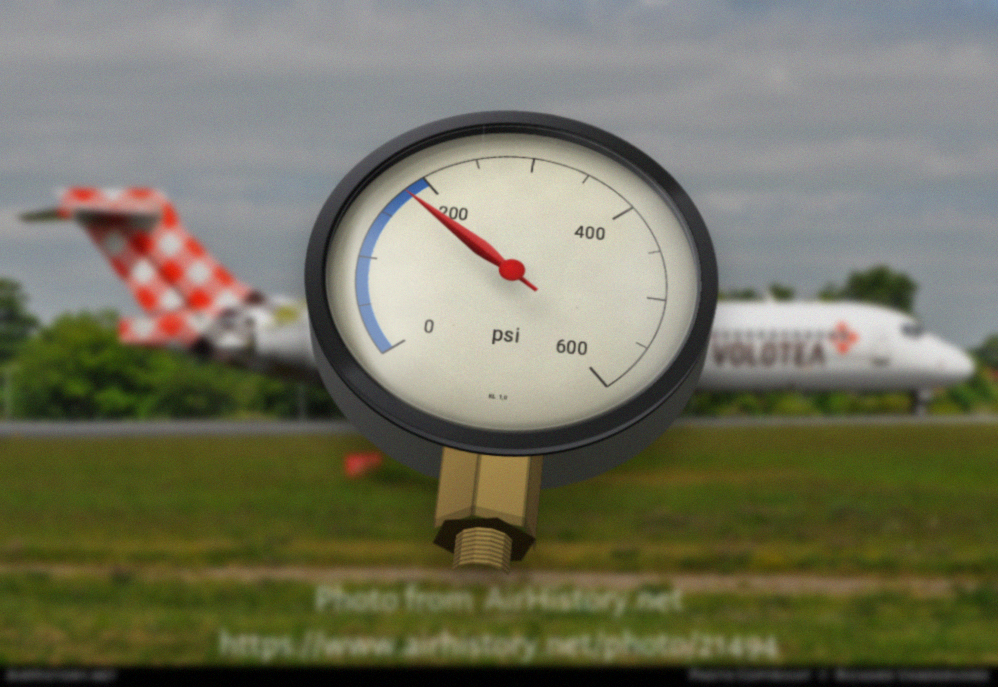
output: 175 psi
